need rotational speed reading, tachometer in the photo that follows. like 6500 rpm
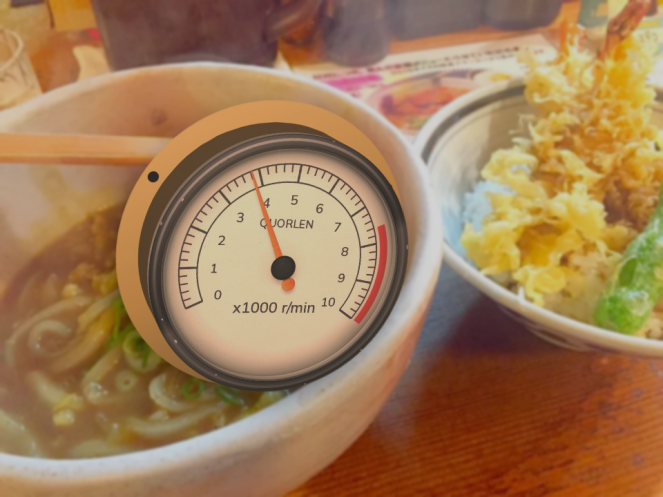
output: 3800 rpm
